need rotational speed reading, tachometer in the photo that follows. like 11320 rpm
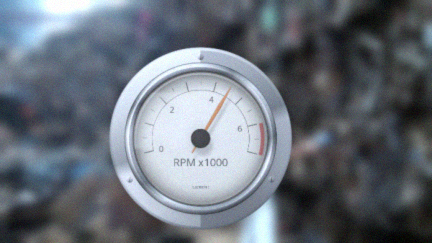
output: 4500 rpm
